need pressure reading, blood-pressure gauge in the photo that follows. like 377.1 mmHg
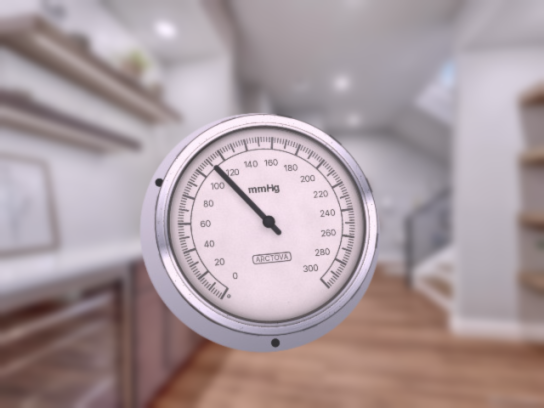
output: 110 mmHg
